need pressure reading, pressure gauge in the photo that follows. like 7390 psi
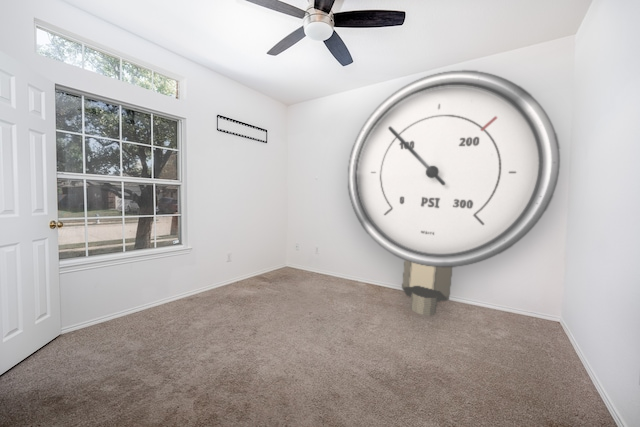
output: 100 psi
